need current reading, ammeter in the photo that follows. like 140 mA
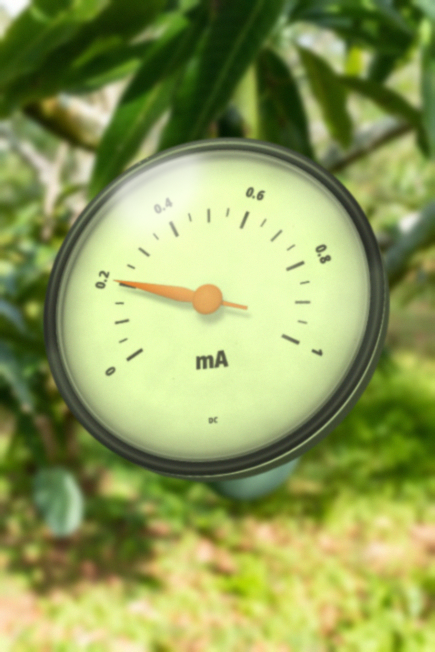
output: 0.2 mA
